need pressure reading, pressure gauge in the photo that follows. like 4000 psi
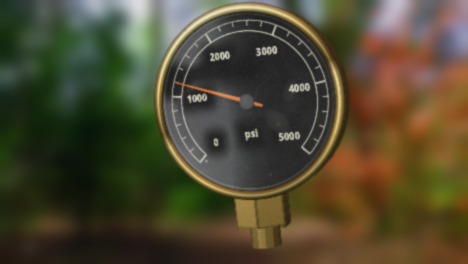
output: 1200 psi
